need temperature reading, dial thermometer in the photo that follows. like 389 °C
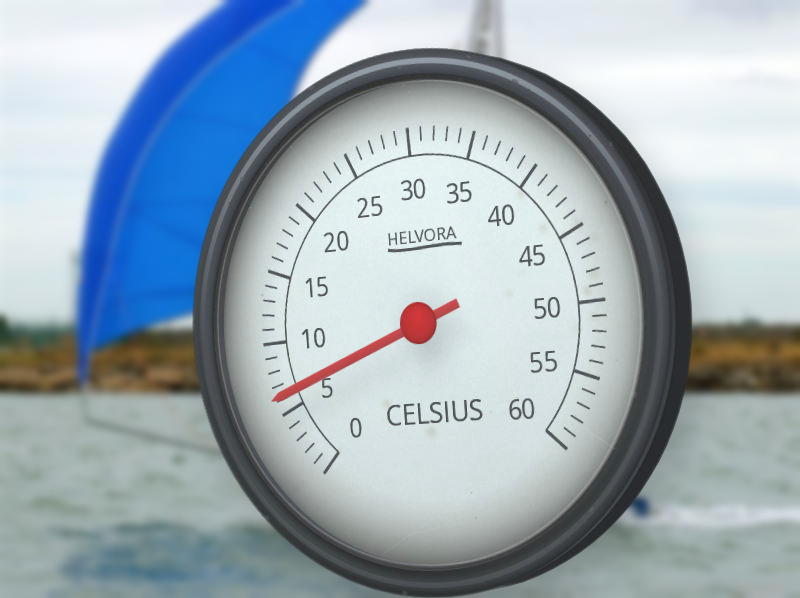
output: 6 °C
